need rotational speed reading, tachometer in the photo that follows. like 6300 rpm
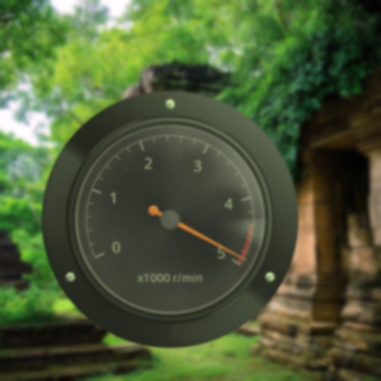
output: 4900 rpm
